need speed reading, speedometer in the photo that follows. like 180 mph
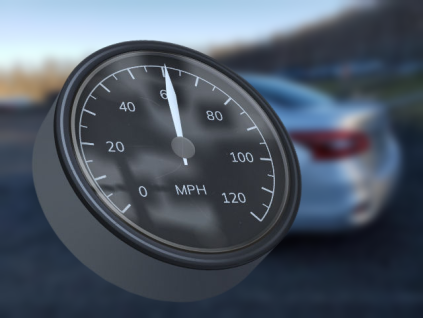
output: 60 mph
